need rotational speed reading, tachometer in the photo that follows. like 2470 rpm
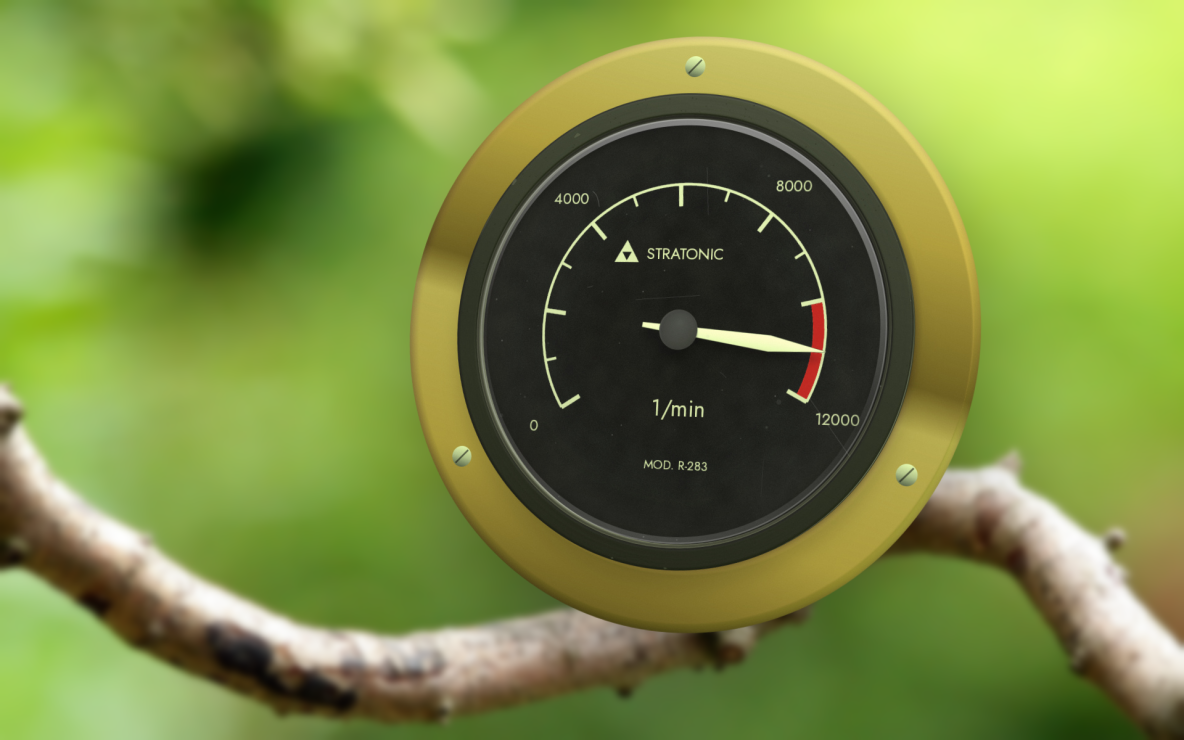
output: 11000 rpm
